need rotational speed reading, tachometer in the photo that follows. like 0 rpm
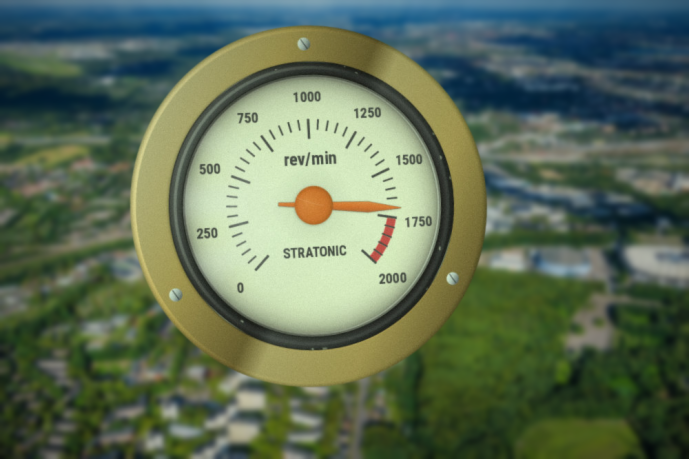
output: 1700 rpm
